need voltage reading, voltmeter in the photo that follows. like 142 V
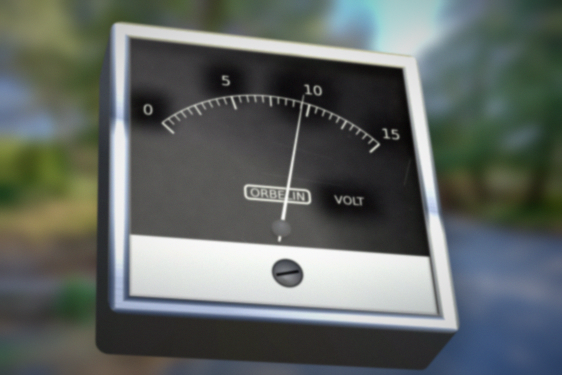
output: 9.5 V
